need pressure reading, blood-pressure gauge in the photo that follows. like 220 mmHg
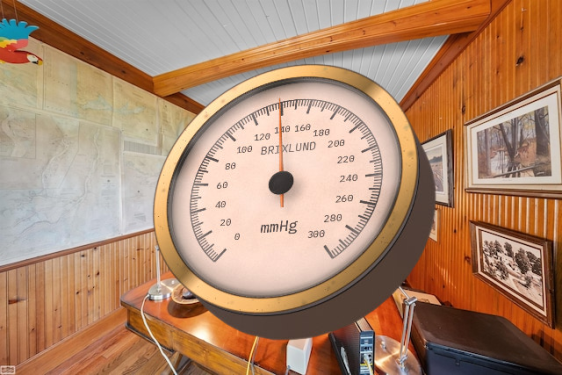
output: 140 mmHg
